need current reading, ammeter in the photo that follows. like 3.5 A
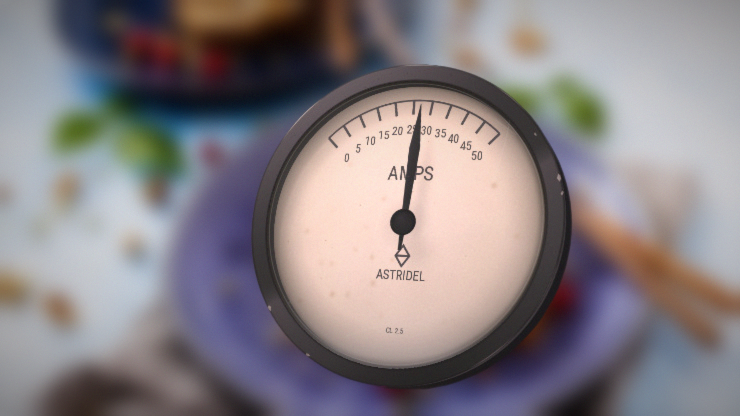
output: 27.5 A
